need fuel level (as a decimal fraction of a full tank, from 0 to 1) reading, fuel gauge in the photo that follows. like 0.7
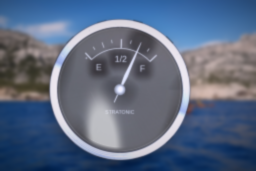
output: 0.75
